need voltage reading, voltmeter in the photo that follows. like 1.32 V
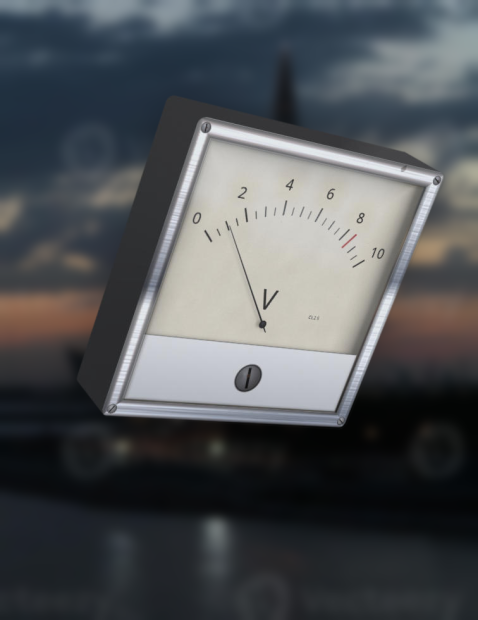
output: 1 V
